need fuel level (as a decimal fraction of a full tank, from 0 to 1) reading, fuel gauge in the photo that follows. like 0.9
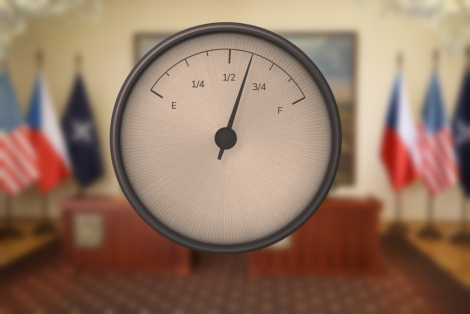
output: 0.625
